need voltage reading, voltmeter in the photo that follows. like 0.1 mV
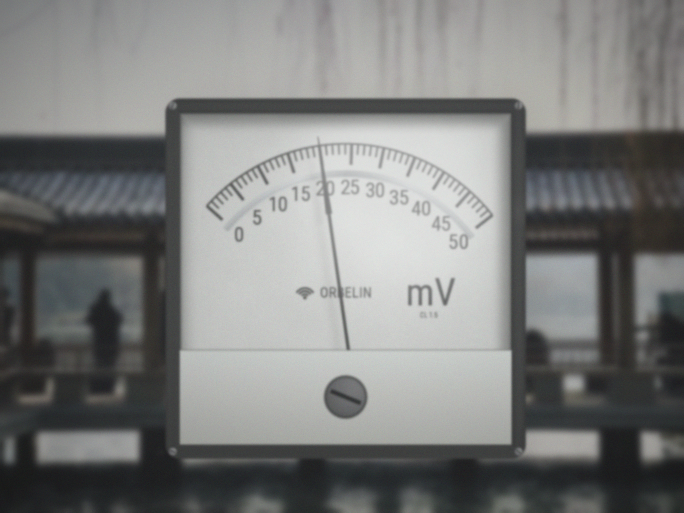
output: 20 mV
